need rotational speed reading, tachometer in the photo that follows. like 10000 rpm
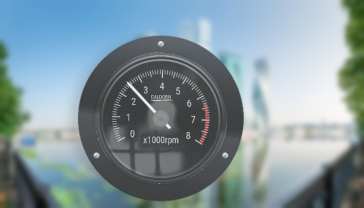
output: 2500 rpm
